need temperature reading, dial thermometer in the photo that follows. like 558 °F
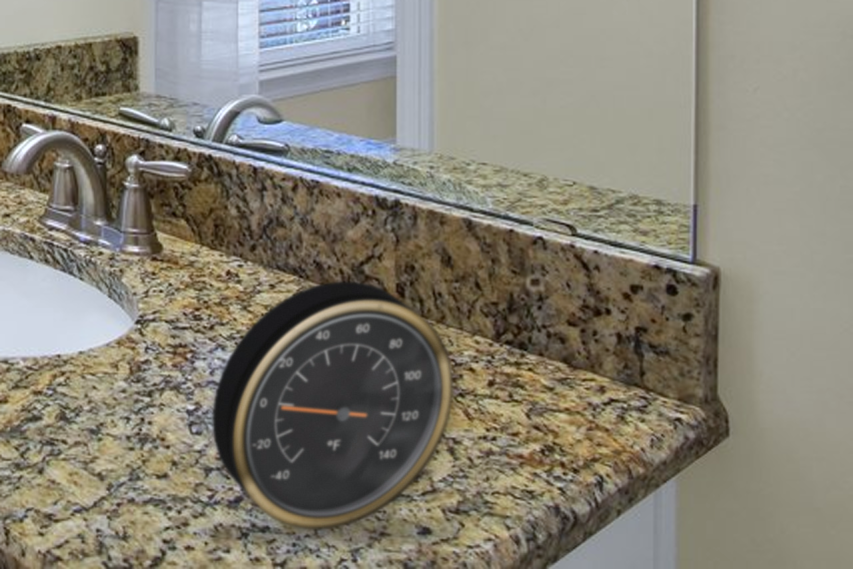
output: 0 °F
